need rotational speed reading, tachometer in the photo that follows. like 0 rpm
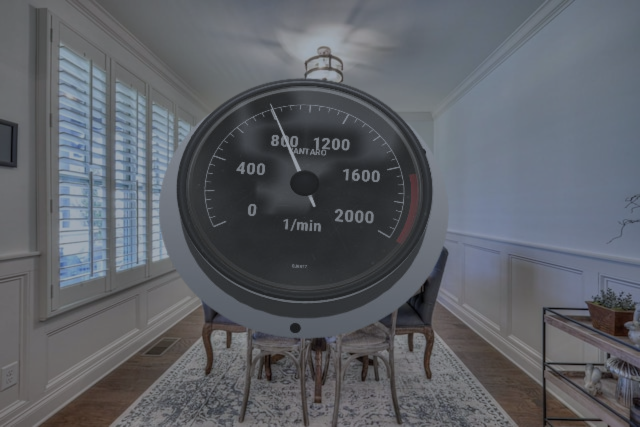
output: 800 rpm
